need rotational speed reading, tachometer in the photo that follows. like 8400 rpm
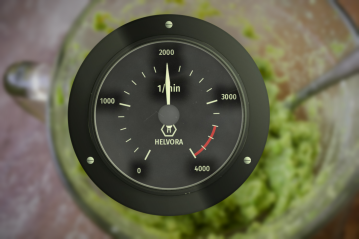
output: 2000 rpm
